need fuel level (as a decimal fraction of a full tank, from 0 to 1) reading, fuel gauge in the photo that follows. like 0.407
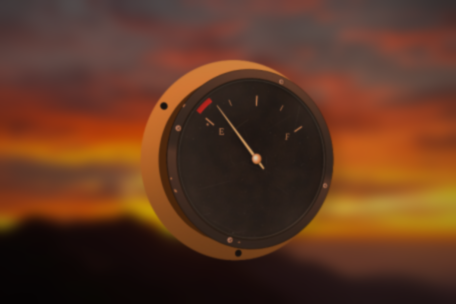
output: 0.125
